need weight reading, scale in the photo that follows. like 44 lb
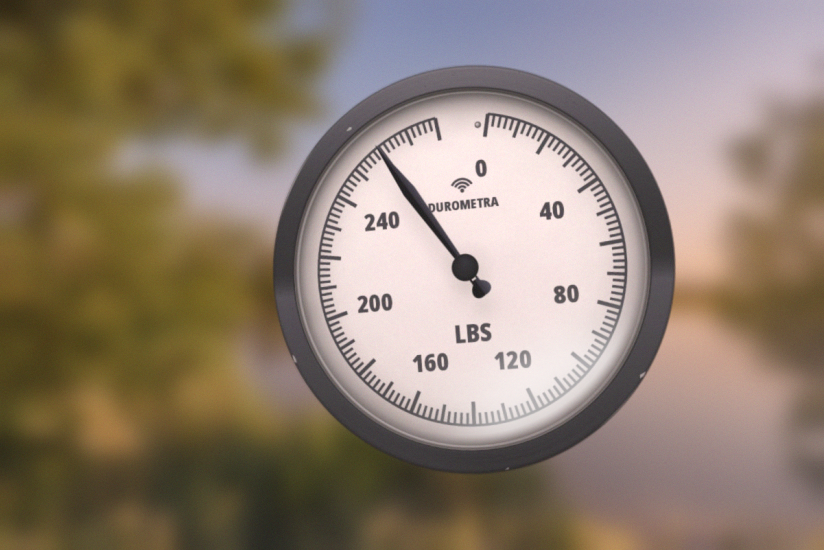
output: 260 lb
